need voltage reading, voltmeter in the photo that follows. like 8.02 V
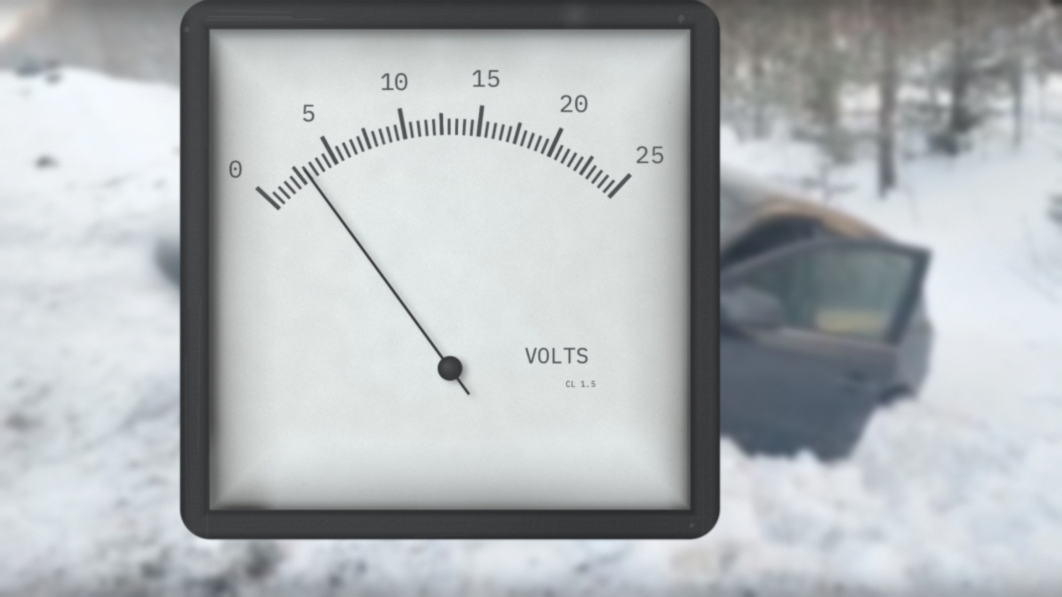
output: 3 V
